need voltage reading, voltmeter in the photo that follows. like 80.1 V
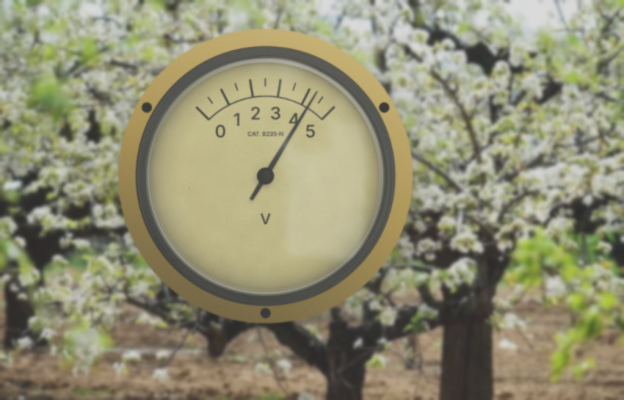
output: 4.25 V
